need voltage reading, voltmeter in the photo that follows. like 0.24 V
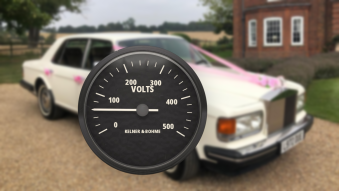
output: 60 V
